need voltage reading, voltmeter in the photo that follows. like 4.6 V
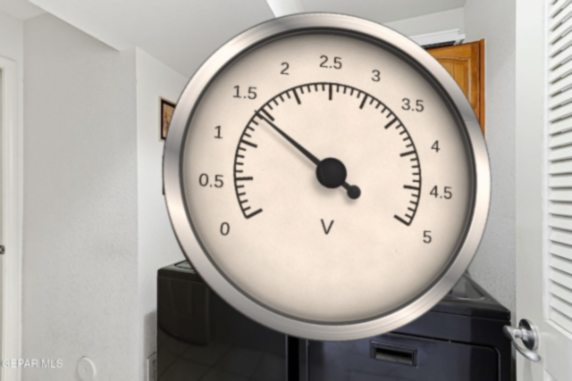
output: 1.4 V
